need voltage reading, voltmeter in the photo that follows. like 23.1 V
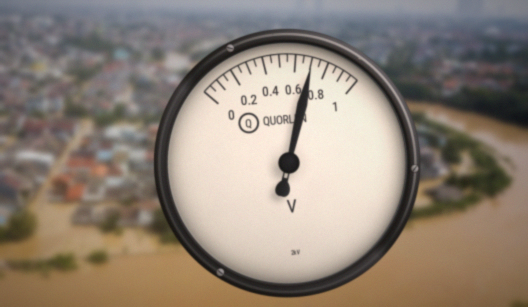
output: 0.7 V
